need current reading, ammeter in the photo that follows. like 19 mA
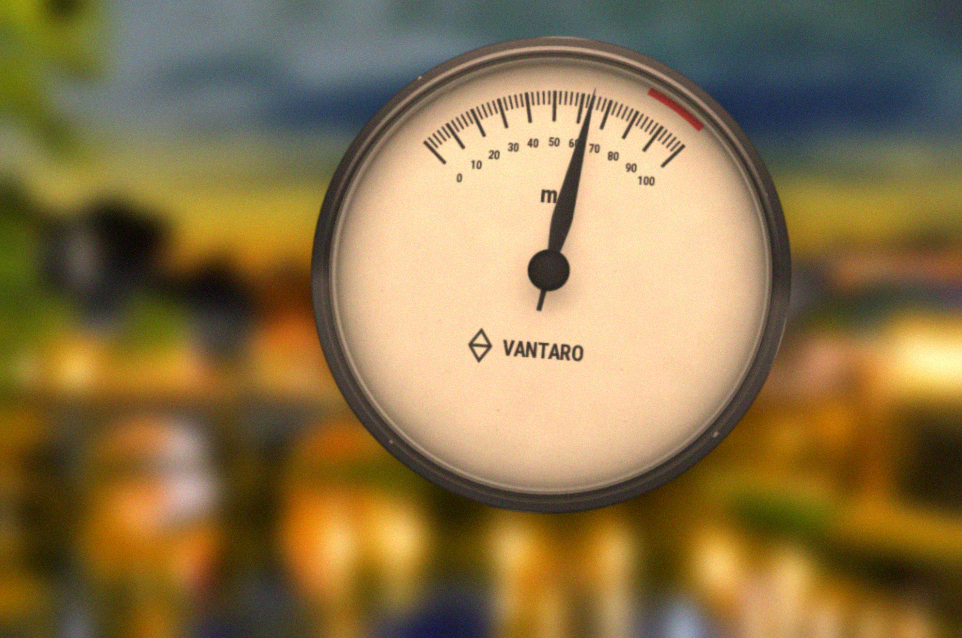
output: 64 mA
